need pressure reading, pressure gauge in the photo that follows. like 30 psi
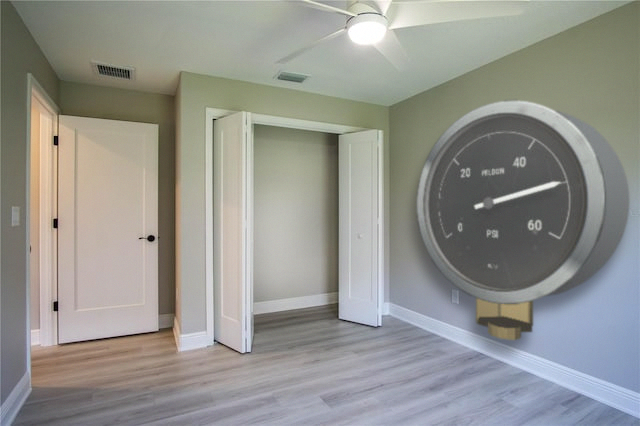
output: 50 psi
